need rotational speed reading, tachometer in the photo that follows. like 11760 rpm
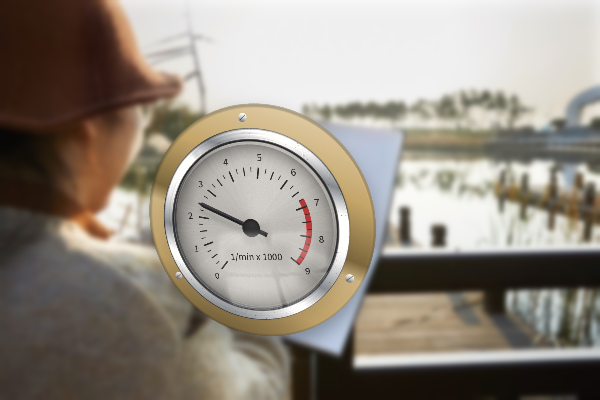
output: 2500 rpm
